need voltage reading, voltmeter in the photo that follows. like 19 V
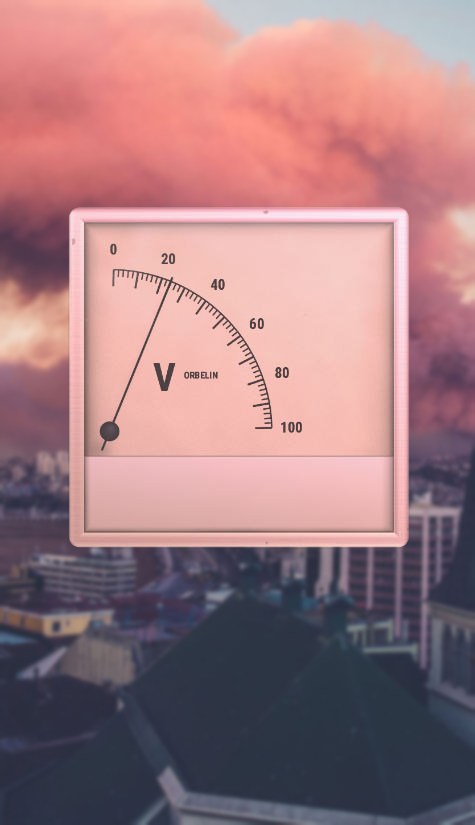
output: 24 V
